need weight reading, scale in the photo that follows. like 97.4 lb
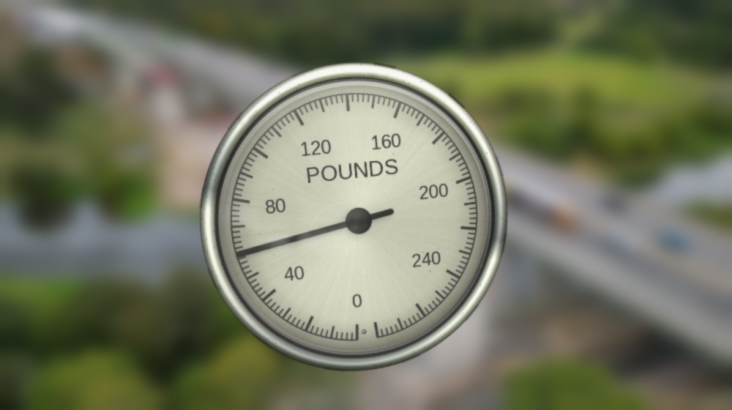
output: 60 lb
